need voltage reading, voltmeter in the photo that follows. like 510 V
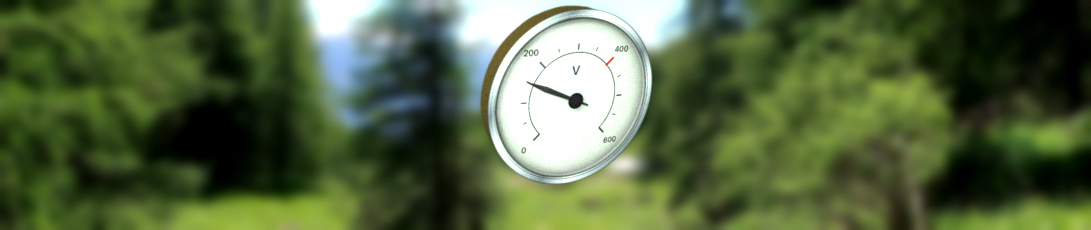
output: 150 V
